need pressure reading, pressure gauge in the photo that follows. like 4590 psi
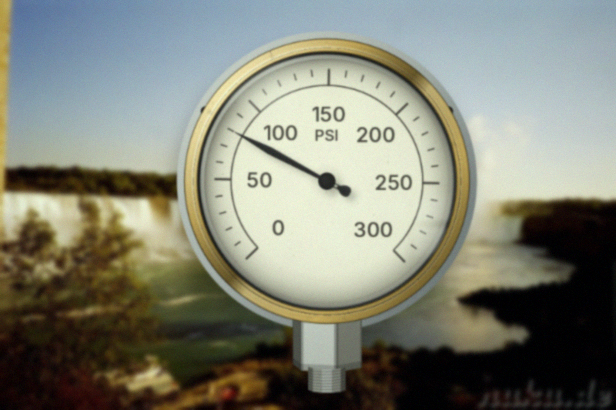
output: 80 psi
